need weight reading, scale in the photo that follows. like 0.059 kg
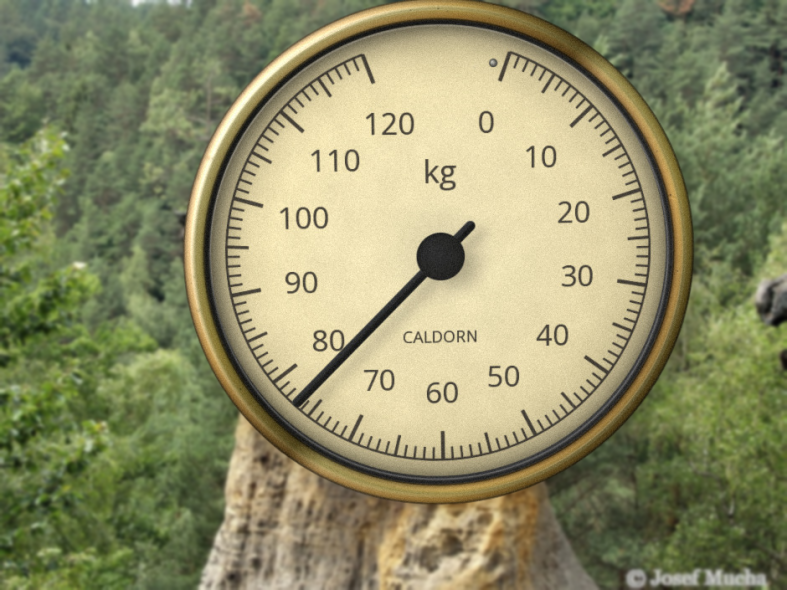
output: 77 kg
